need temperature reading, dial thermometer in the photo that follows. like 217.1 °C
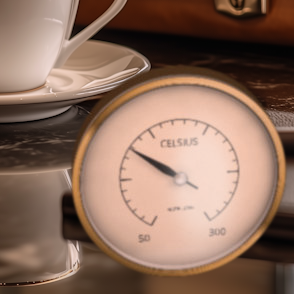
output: 130 °C
